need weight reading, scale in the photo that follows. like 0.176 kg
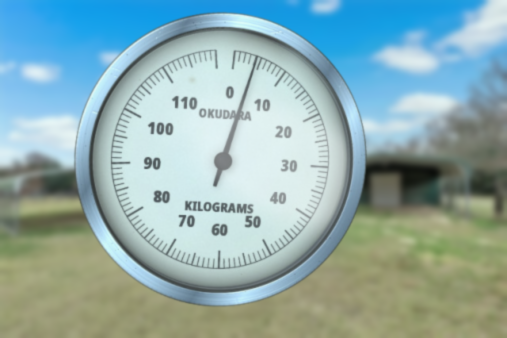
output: 4 kg
